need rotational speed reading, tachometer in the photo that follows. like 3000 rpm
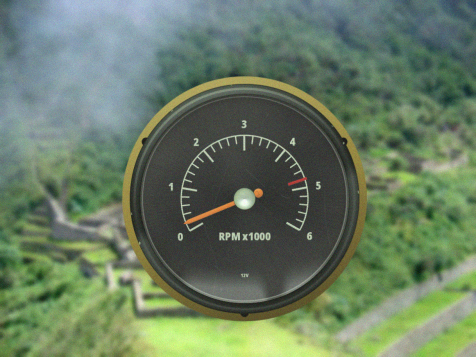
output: 200 rpm
